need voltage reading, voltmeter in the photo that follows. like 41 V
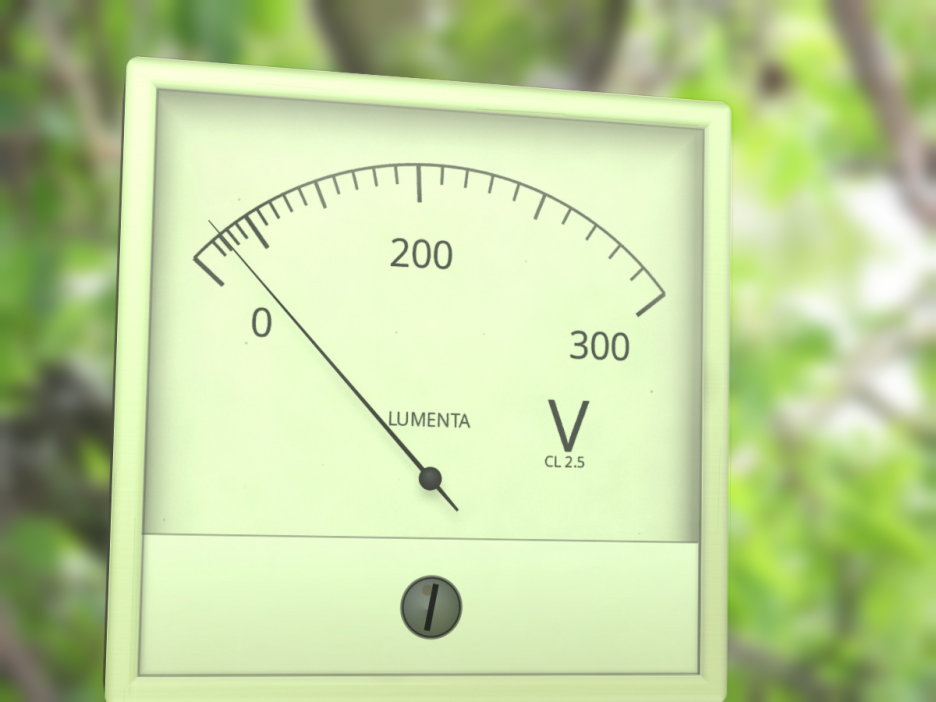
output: 70 V
